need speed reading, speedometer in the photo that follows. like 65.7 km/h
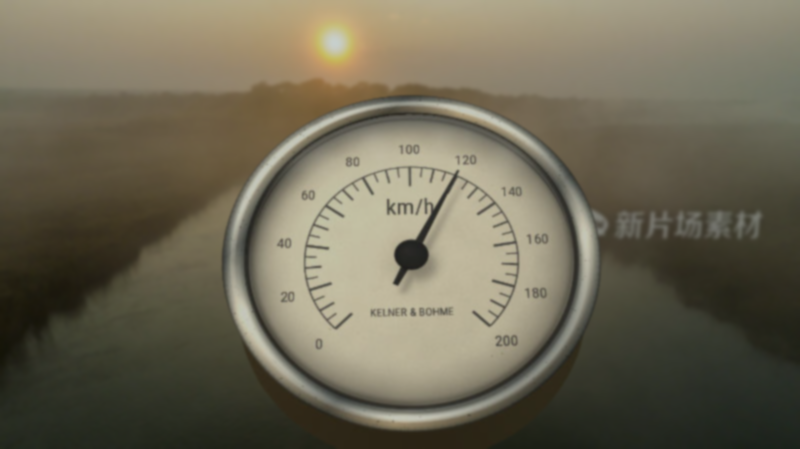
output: 120 km/h
